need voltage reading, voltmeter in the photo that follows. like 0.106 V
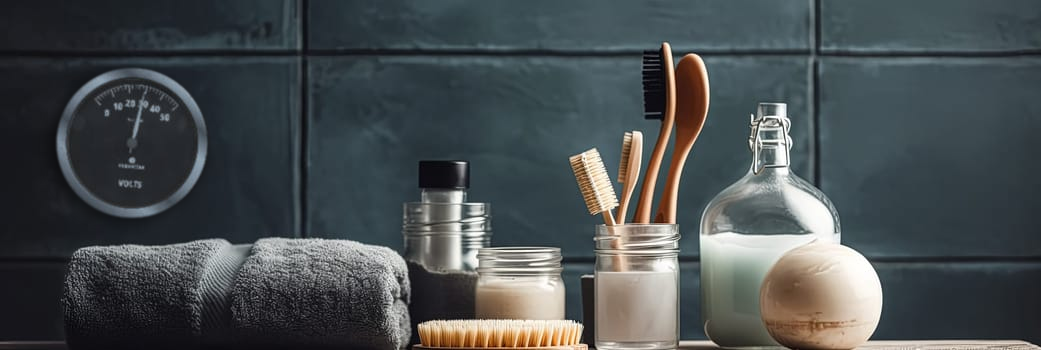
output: 30 V
